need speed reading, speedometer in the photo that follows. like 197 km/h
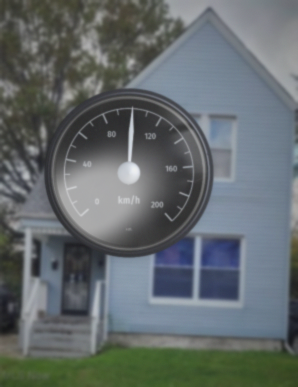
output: 100 km/h
